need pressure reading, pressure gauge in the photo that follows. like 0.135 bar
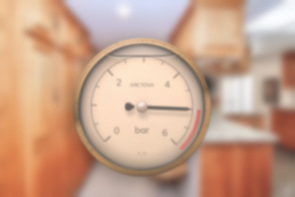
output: 5 bar
